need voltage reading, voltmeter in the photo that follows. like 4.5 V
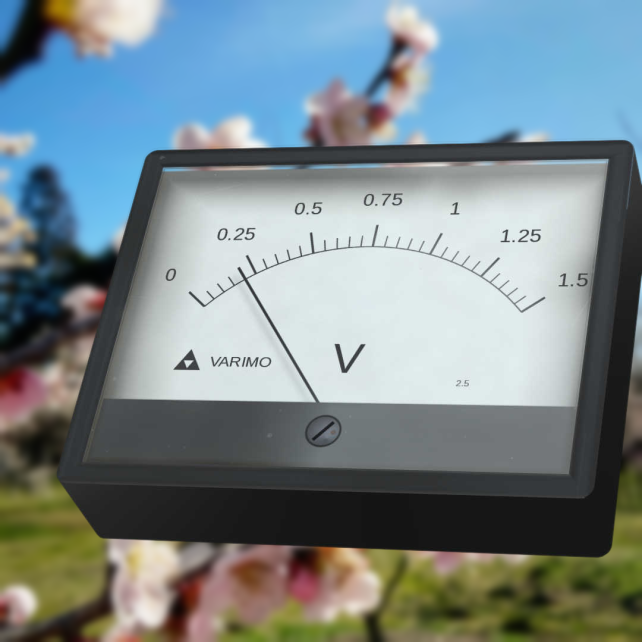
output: 0.2 V
